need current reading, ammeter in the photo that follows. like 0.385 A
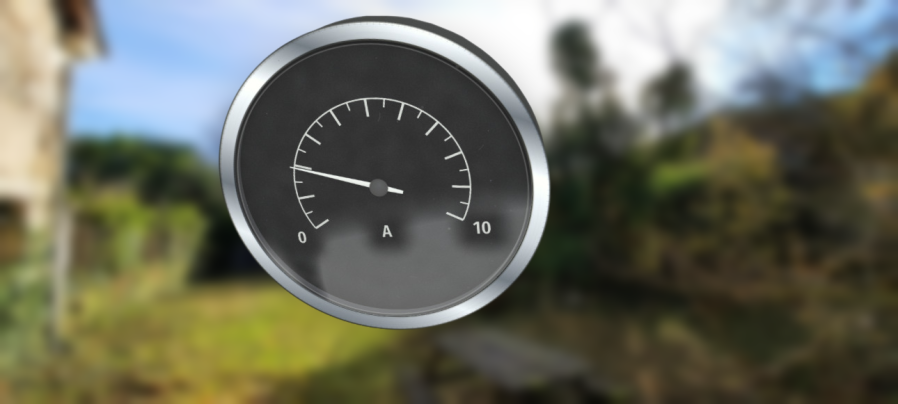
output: 2 A
